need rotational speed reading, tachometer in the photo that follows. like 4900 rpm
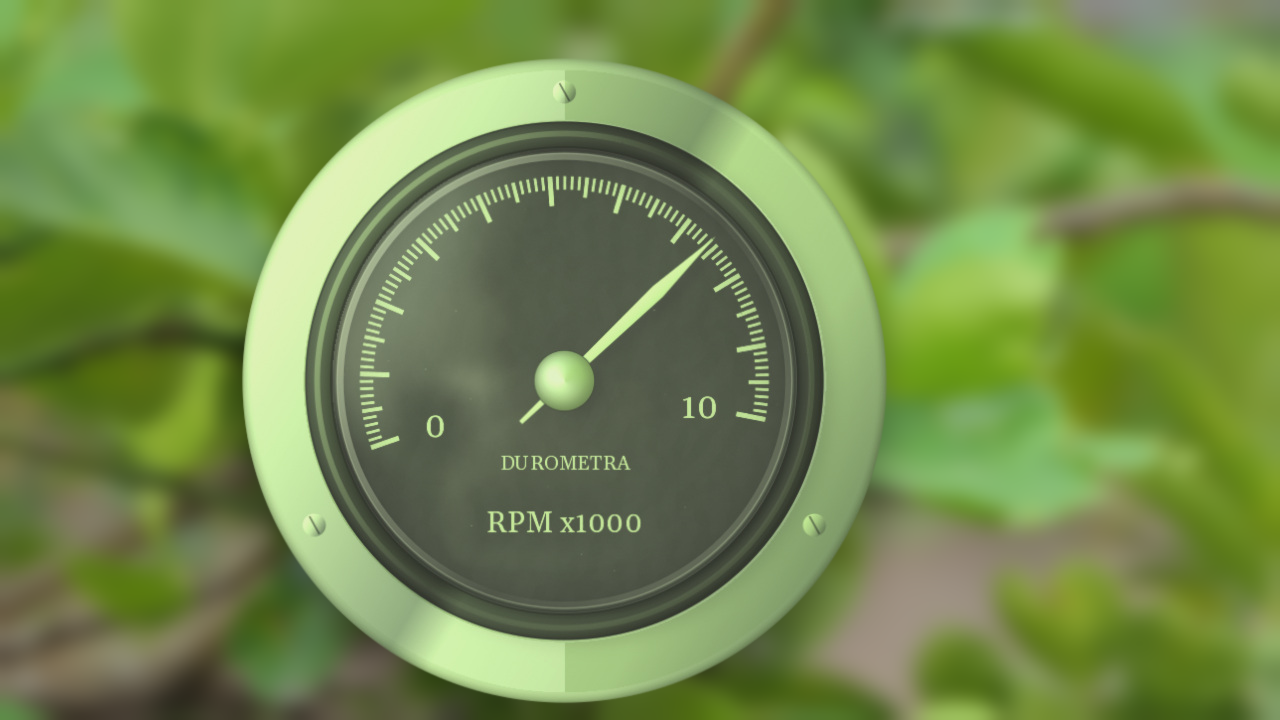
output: 7400 rpm
